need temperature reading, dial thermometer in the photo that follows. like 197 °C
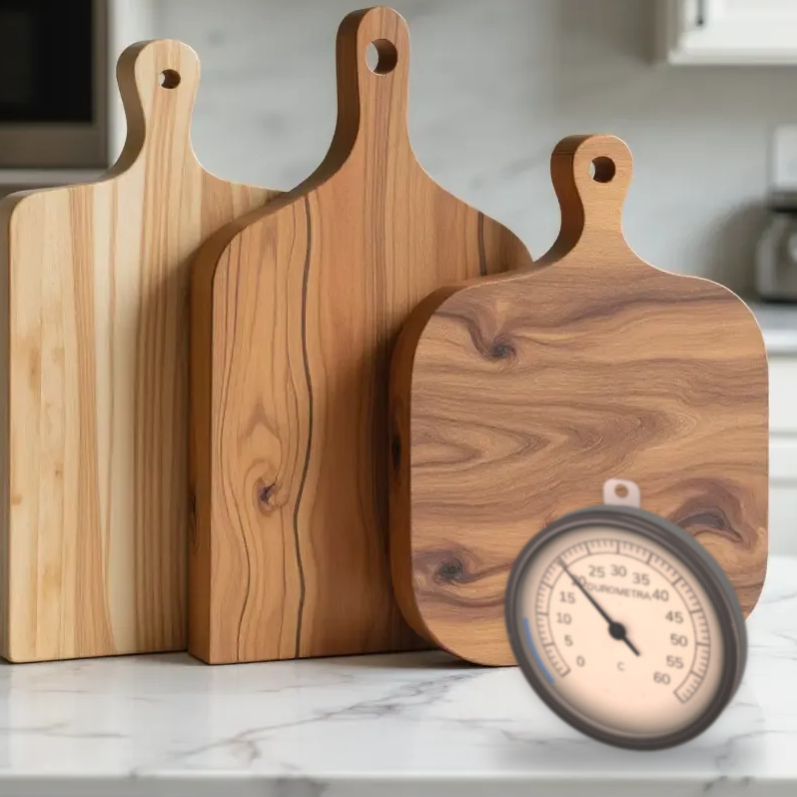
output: 20 °C
